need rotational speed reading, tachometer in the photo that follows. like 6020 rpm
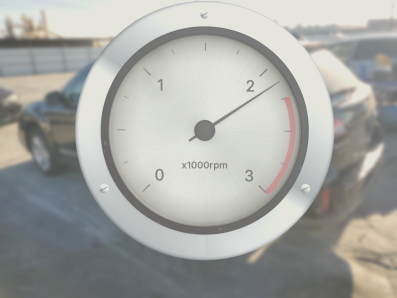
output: 2125 rpm
